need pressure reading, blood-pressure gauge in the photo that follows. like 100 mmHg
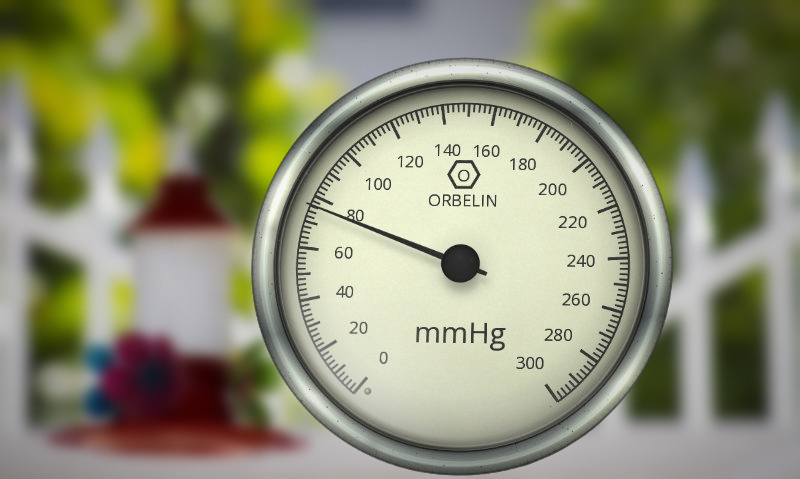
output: 76 mmHg
